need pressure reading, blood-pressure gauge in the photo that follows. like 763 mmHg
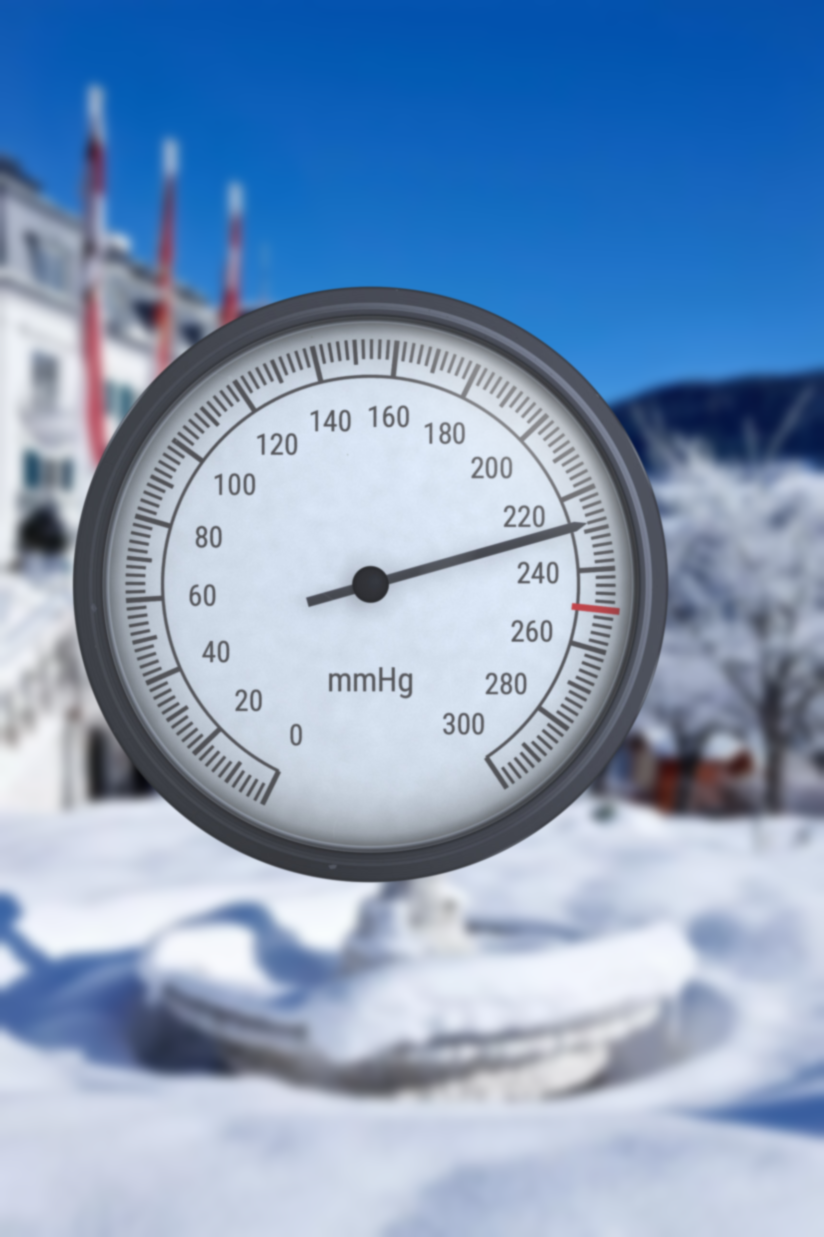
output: 228 mmHg
